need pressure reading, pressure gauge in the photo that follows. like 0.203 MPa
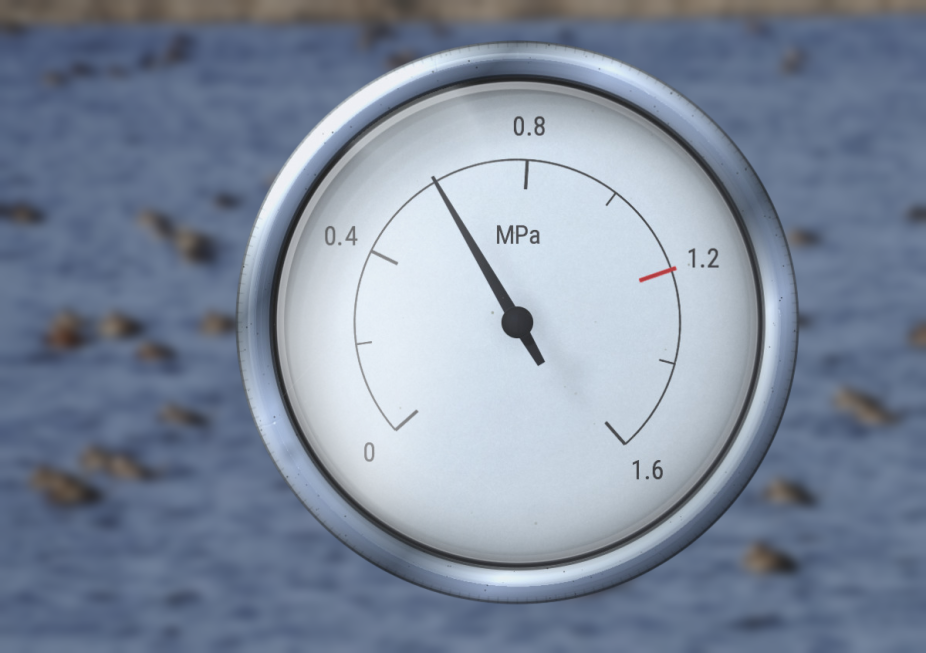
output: 0.6 MPa
